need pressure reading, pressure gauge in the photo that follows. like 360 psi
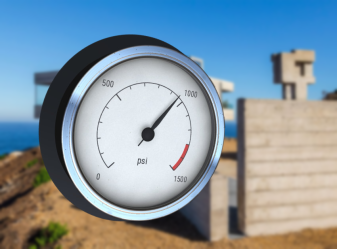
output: 950 psi
